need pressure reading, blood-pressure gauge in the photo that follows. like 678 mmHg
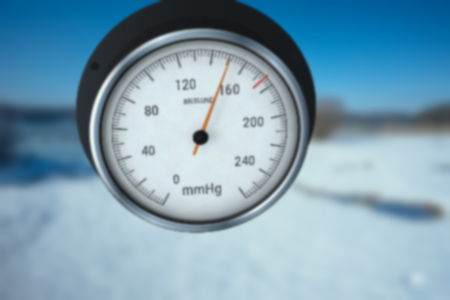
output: 150 mmHg
